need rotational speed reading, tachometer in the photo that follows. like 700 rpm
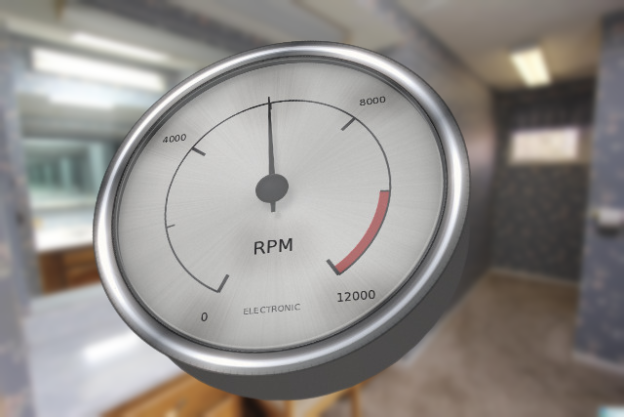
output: 6000 rpm
